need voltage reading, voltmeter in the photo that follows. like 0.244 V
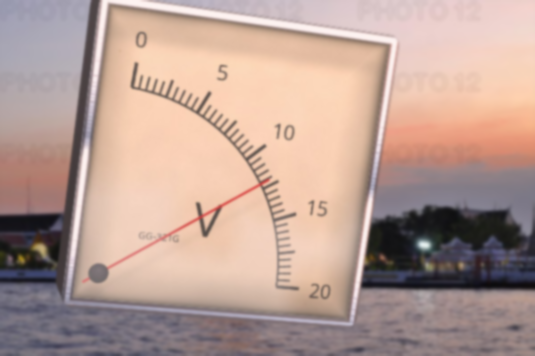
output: 12 V
